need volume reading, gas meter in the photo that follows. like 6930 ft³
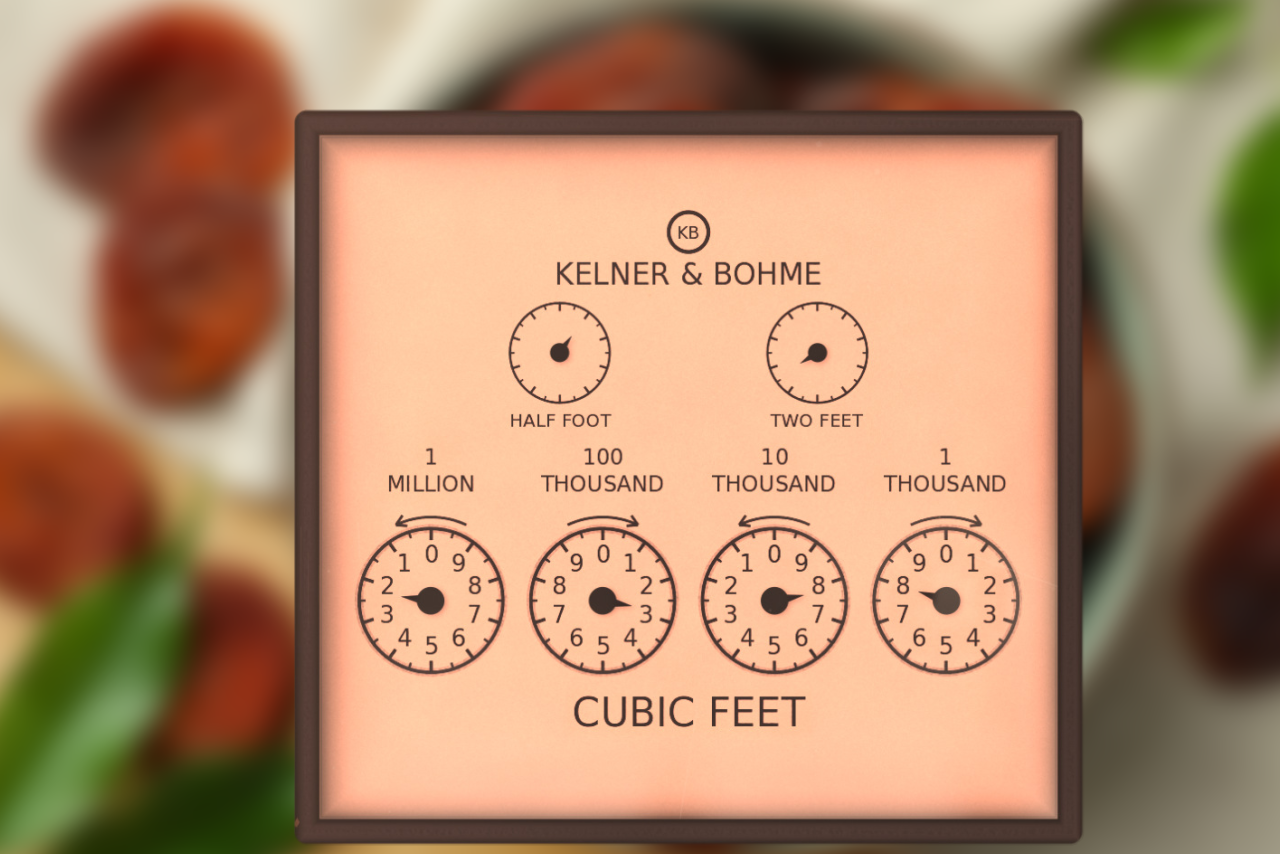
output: 227800 ft³
